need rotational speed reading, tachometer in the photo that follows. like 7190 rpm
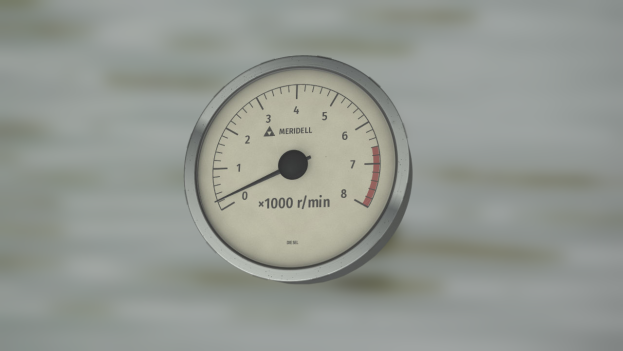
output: 200 rpm
